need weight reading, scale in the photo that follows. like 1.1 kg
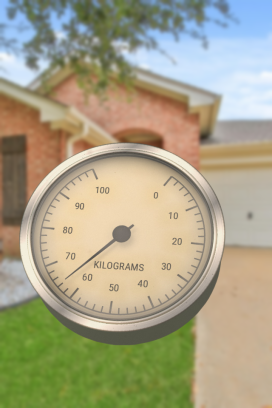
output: 64 kg
